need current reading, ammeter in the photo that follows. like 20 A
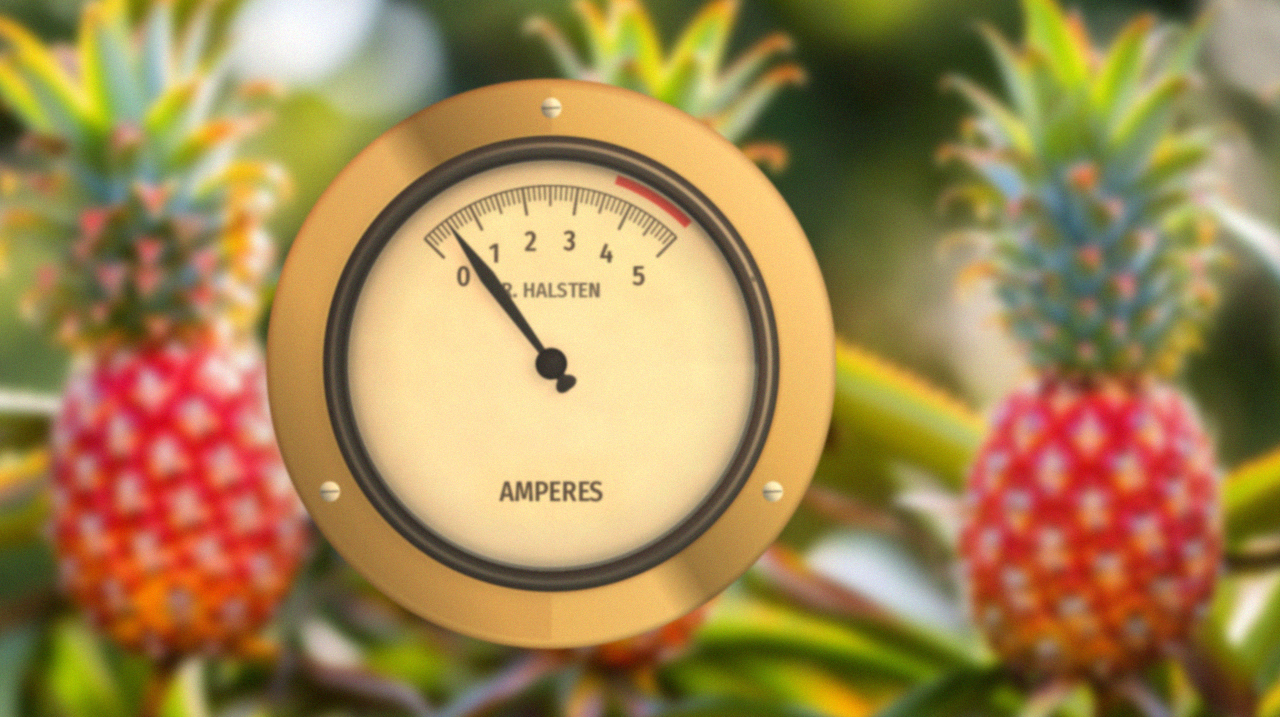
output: 0.5 A
